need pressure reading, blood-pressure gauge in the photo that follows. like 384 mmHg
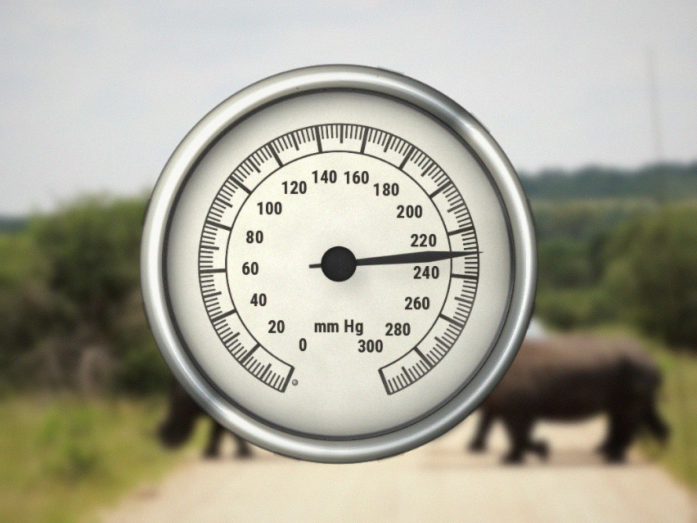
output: 230 mmHg
